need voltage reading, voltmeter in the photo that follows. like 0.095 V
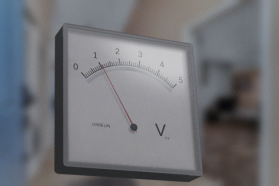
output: 1 V
